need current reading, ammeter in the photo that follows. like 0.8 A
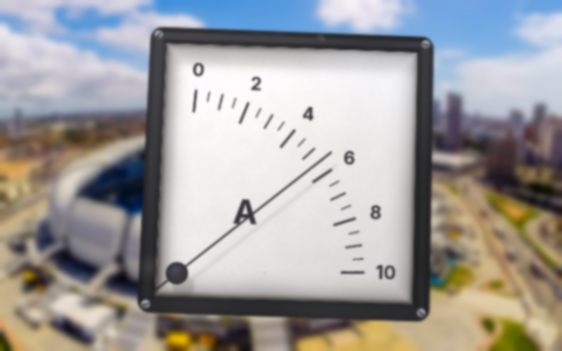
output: 5.5 A
